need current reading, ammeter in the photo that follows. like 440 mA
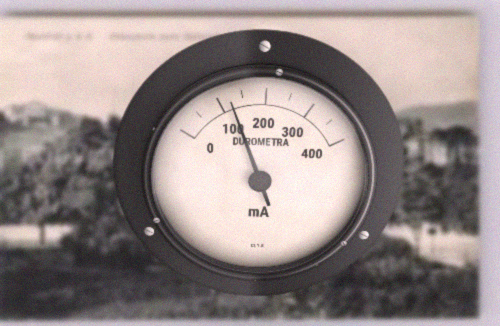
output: 125 mA
